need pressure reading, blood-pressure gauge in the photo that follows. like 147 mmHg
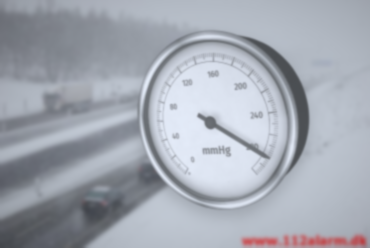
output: 280 mmHg
